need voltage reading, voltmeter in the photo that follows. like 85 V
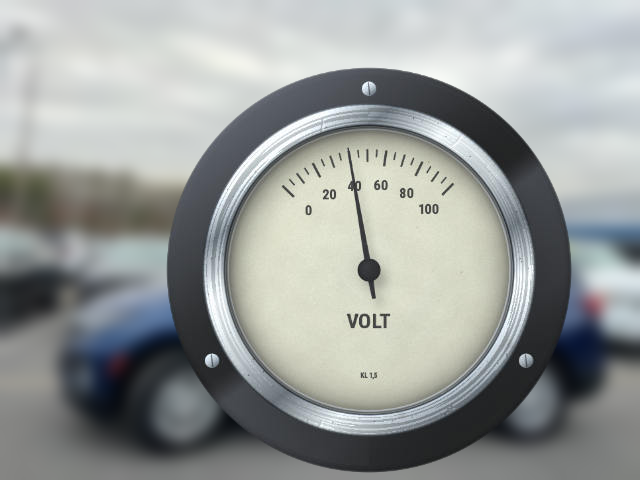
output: 40 V
